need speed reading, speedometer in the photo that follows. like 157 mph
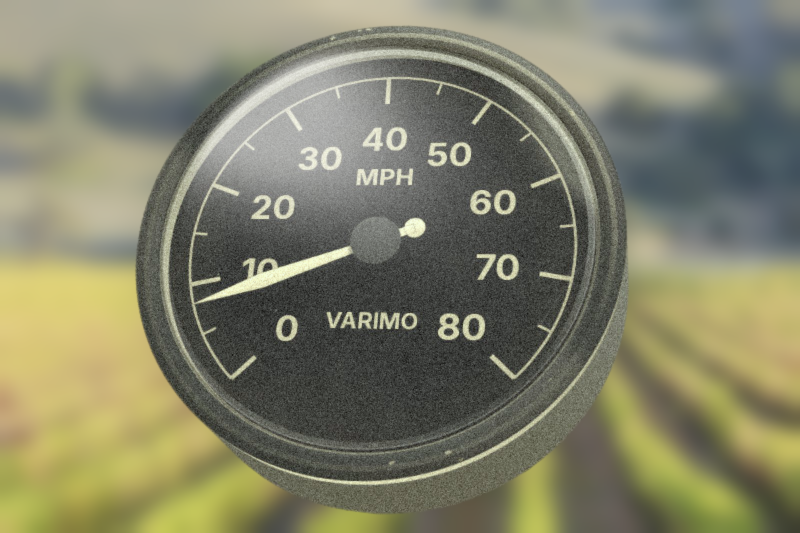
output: 7.5 mph
